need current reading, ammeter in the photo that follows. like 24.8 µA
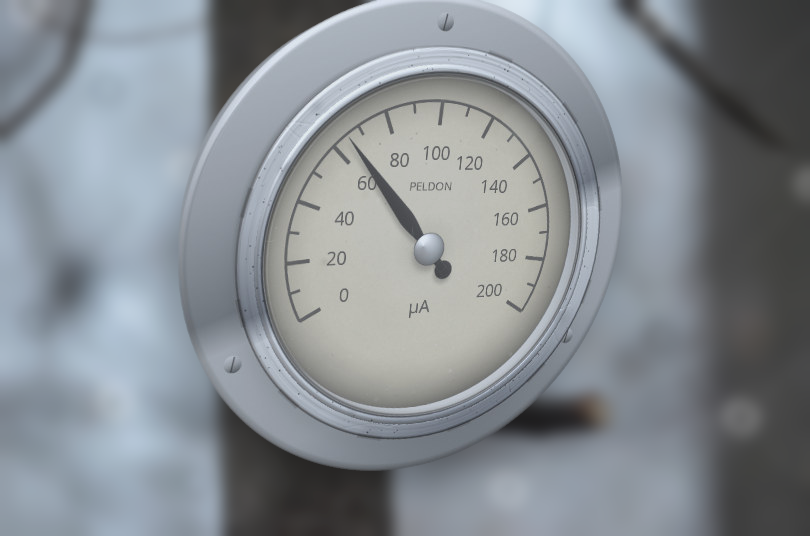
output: 65 µA
